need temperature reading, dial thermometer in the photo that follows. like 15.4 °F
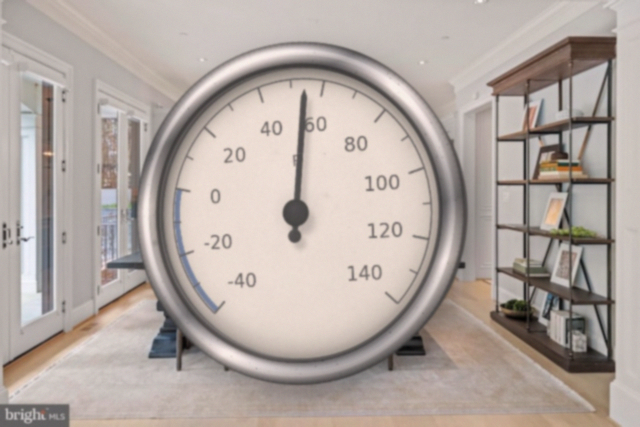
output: 55 °F
